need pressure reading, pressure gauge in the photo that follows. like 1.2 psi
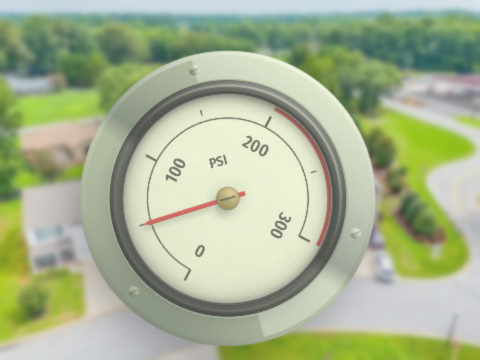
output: 50 psi
